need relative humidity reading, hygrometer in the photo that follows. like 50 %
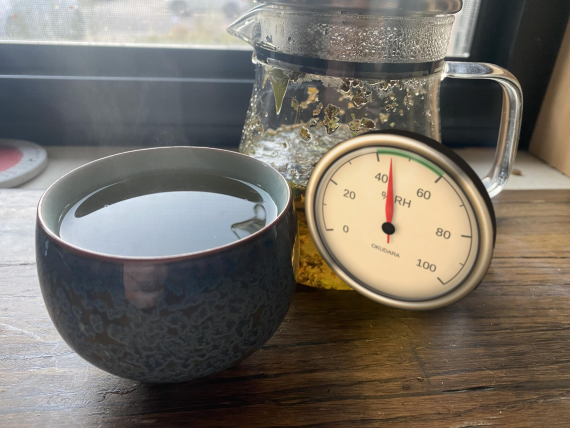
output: 45 %
